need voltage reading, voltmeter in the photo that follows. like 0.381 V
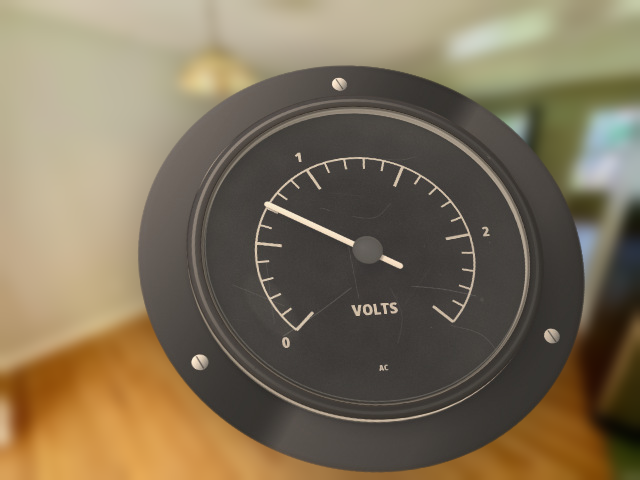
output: 0.7 V
